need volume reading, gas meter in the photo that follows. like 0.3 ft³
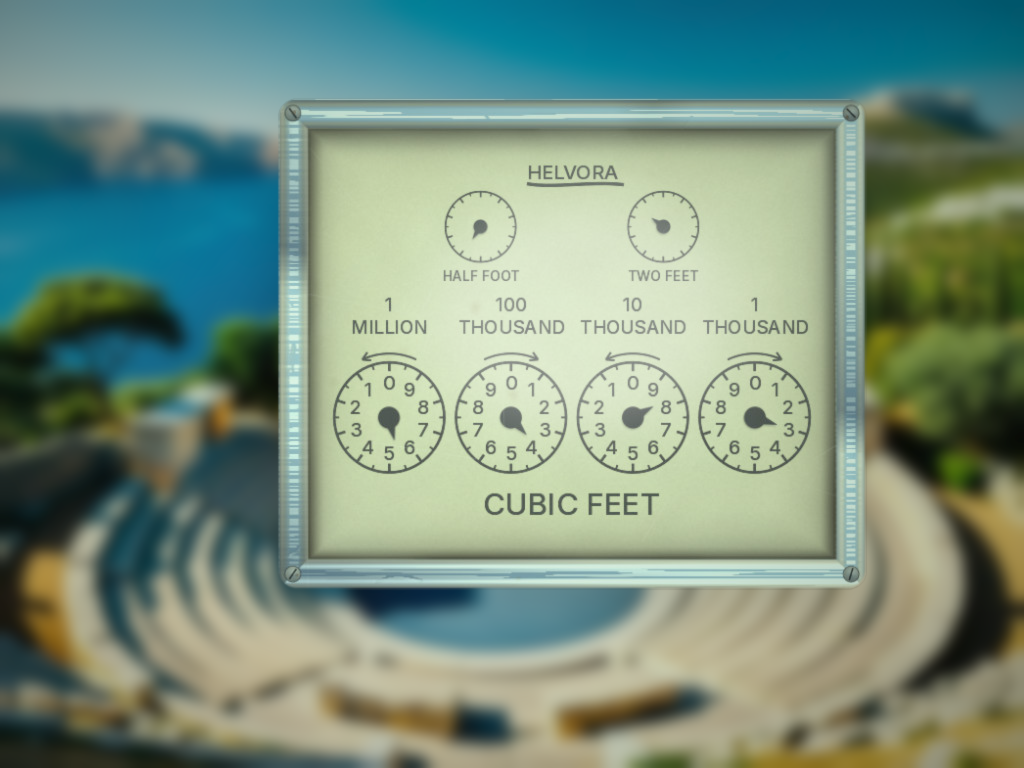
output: 538300 ft³
